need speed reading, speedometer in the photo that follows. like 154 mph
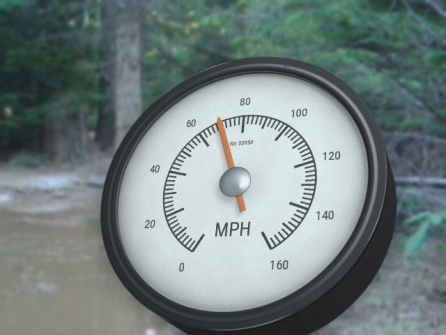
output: 70 mph
